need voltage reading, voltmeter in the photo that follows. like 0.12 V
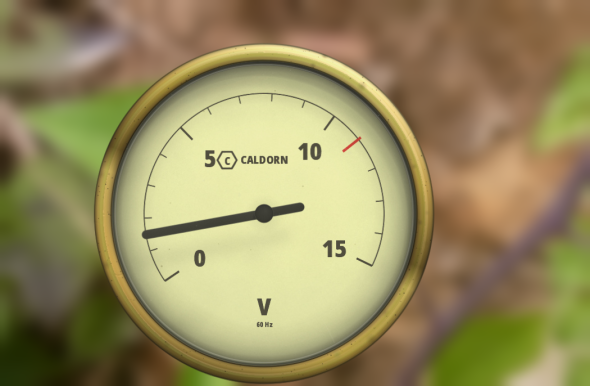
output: 1.5 V
